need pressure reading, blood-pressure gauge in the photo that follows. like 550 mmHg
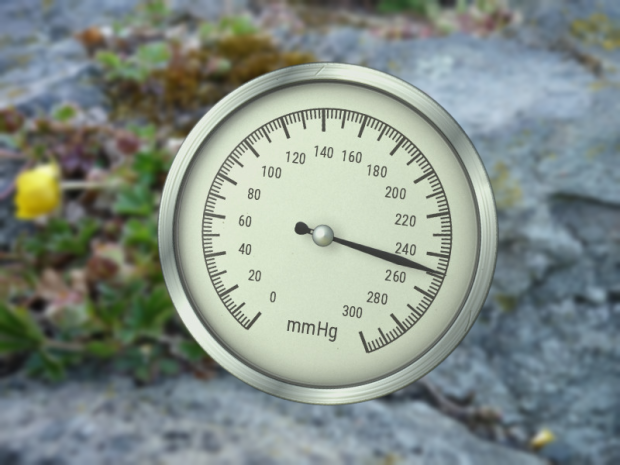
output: 248 mmHg
